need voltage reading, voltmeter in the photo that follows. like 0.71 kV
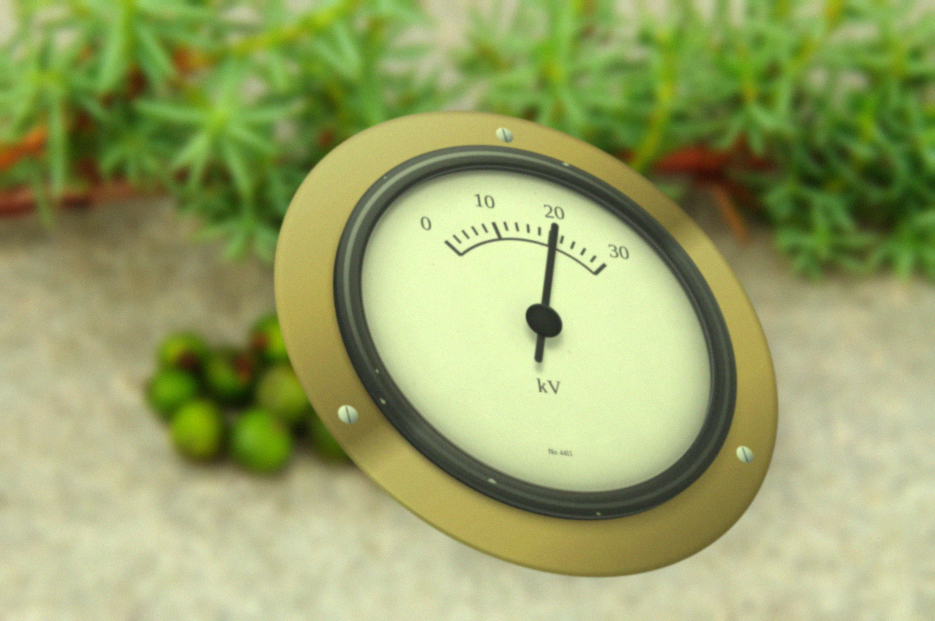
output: 20 kV
